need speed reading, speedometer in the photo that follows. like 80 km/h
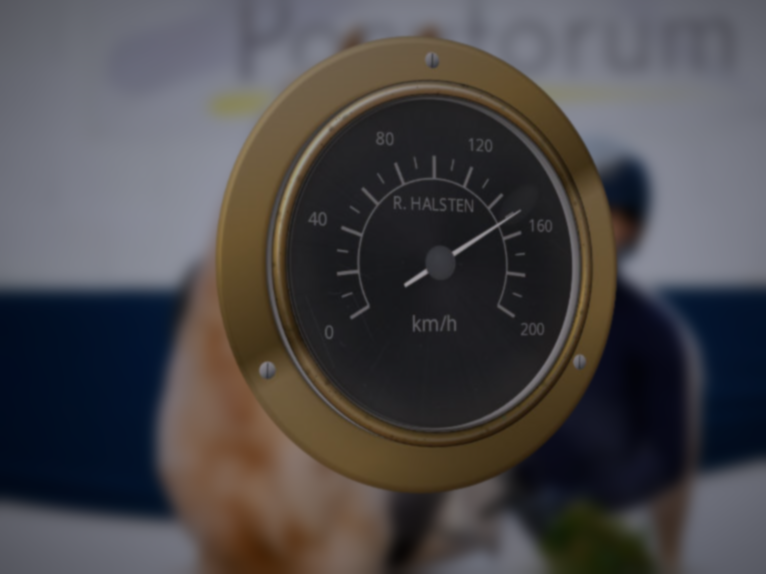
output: 150 km/h
